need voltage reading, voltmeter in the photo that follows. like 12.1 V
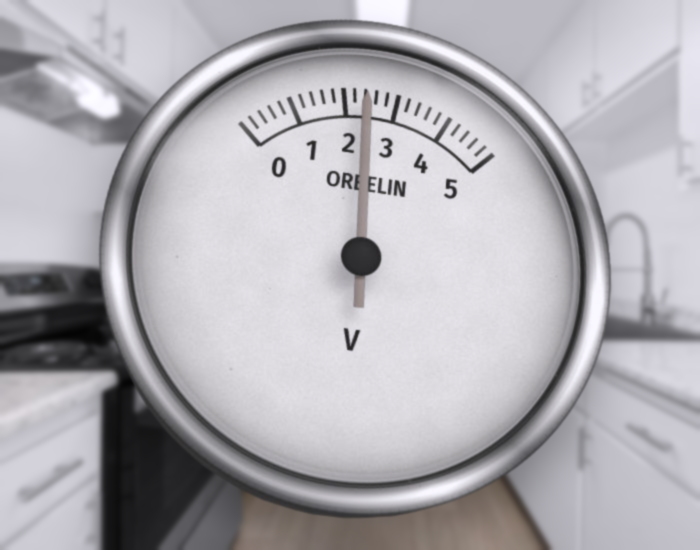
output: 2.4 V
